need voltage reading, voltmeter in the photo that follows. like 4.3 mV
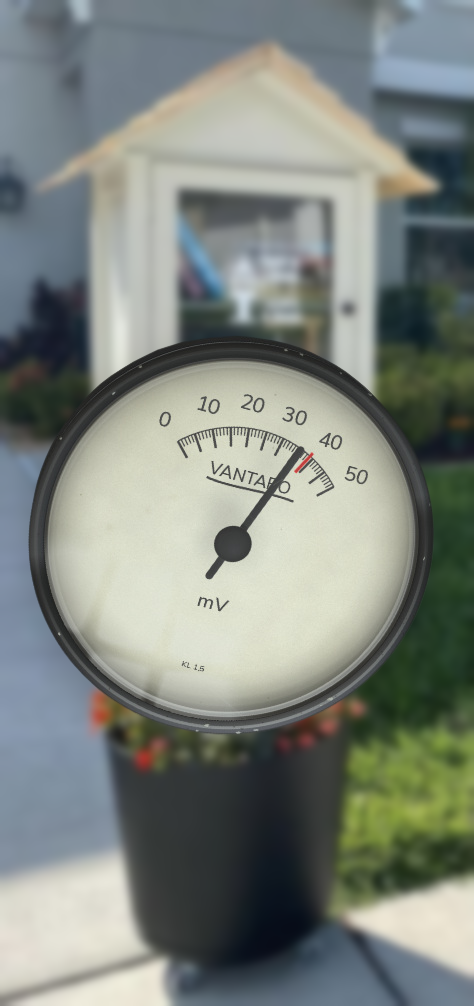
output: 35 mV
